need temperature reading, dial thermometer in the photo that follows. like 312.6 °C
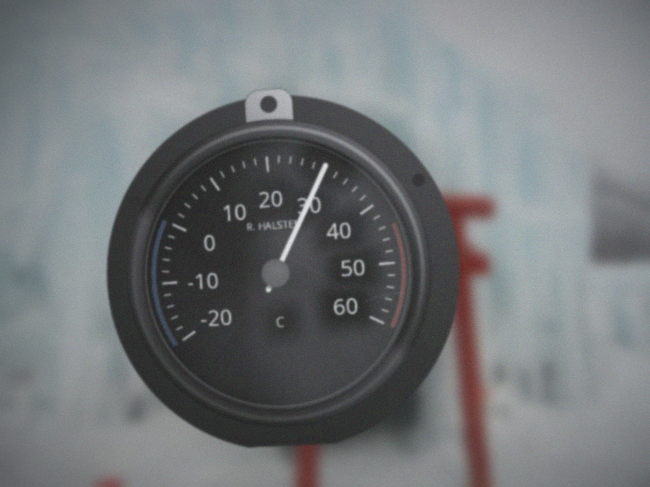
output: 30 °C
